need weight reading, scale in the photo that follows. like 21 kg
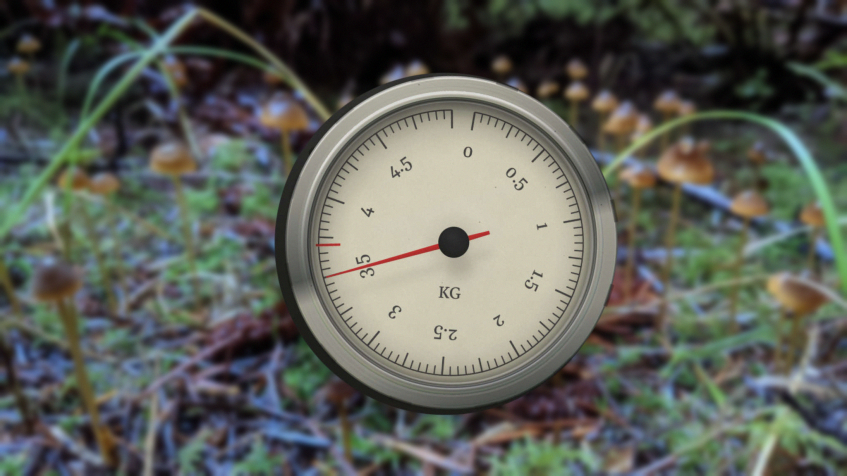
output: 3.5 kg
